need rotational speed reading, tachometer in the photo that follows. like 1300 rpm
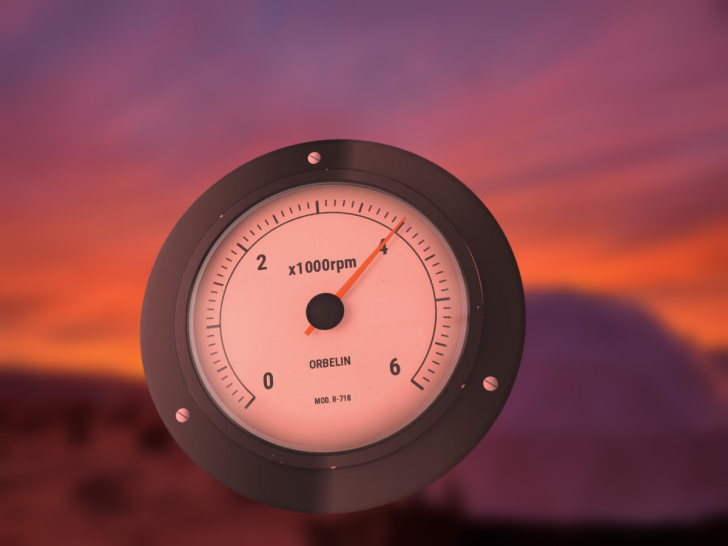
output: 4000 rpm
